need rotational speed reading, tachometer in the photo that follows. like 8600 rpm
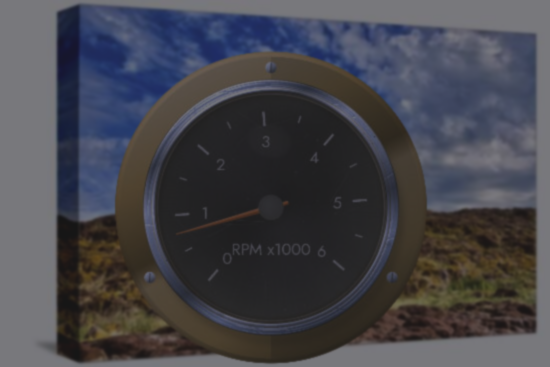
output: 750 rpm
